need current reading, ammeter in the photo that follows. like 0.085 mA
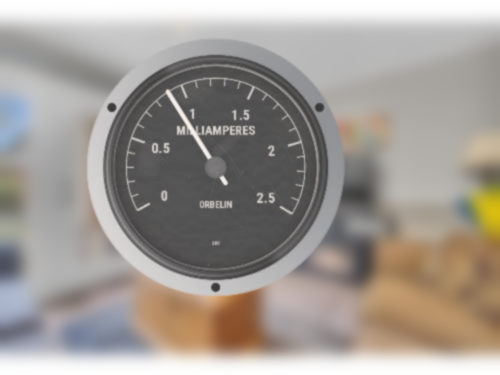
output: 0.9 mA
